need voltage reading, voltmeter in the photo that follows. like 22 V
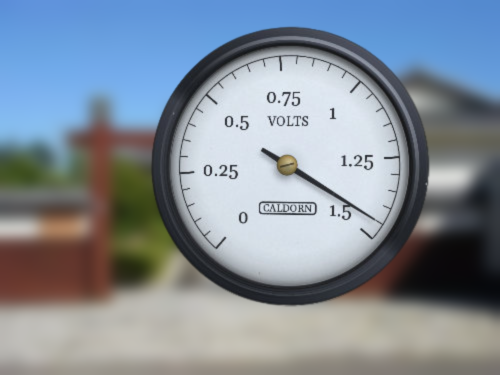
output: 1.45 V
